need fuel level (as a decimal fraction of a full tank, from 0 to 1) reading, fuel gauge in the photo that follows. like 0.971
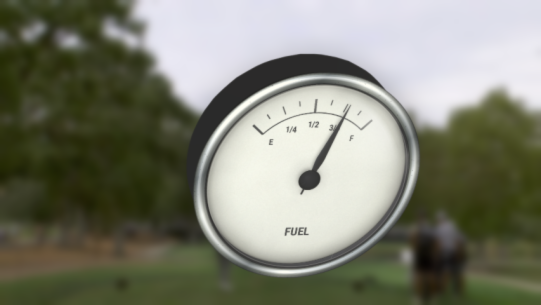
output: 0.75
